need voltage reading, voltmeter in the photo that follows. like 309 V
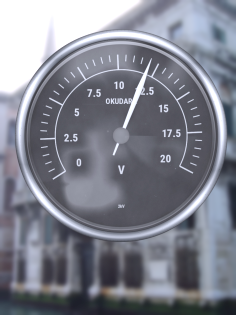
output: 12 V
